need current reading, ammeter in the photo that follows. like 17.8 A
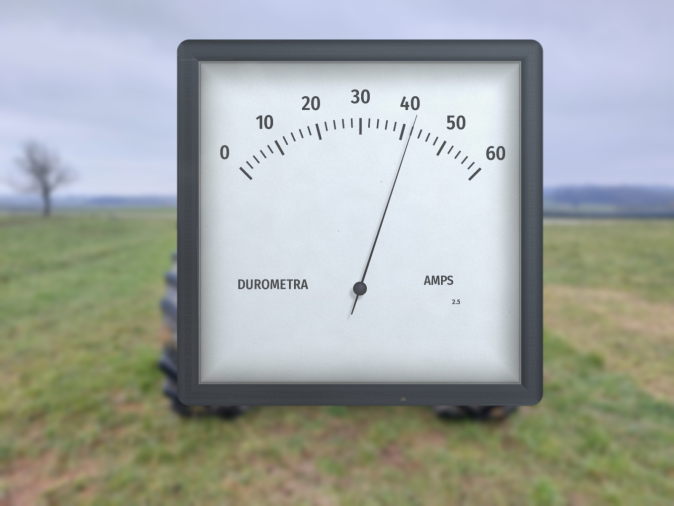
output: 42 A
